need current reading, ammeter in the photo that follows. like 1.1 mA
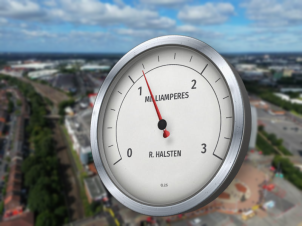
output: 1.2 mA
